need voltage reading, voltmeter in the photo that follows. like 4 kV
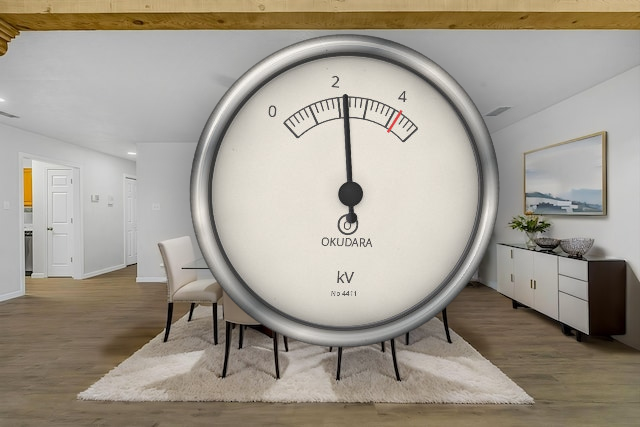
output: 2.2 kV
